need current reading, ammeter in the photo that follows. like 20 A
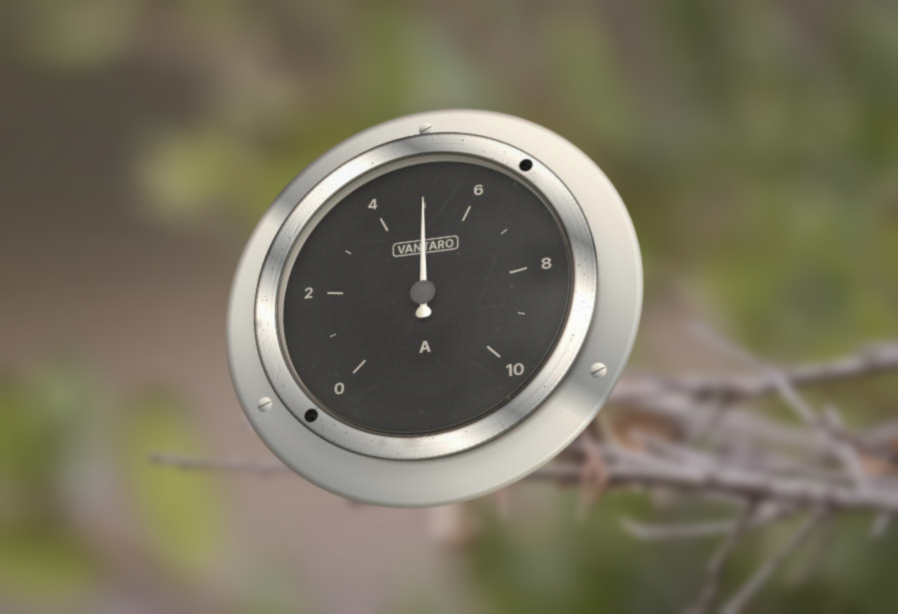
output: 5 A
